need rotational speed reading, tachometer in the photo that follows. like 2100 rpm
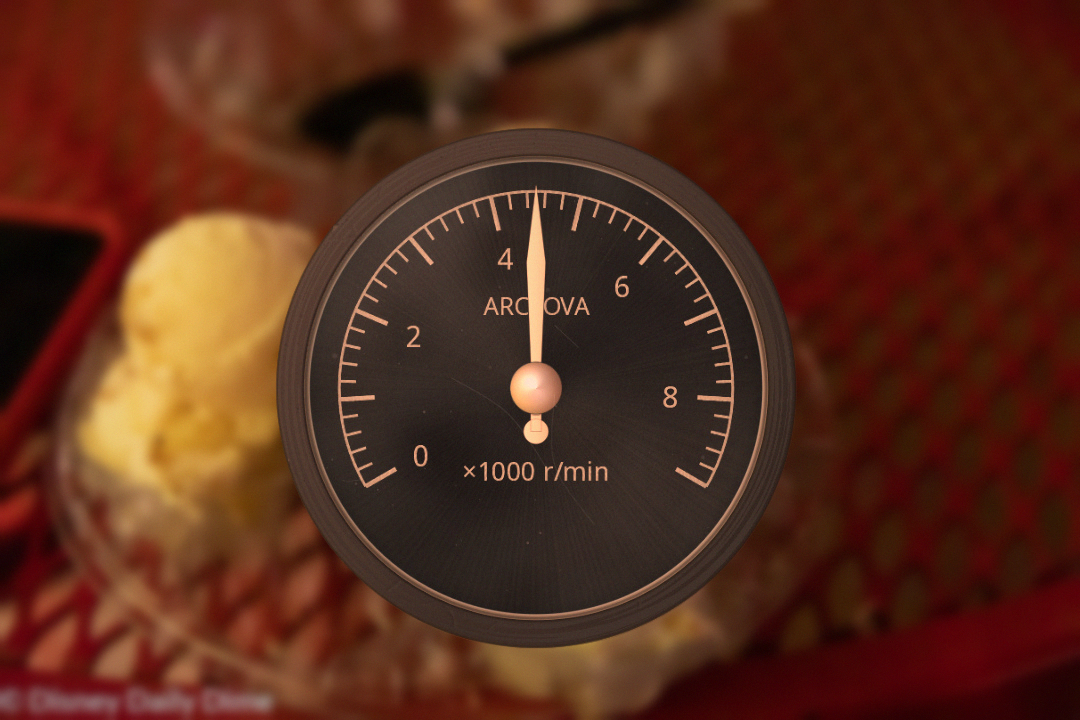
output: 4500 rpm
